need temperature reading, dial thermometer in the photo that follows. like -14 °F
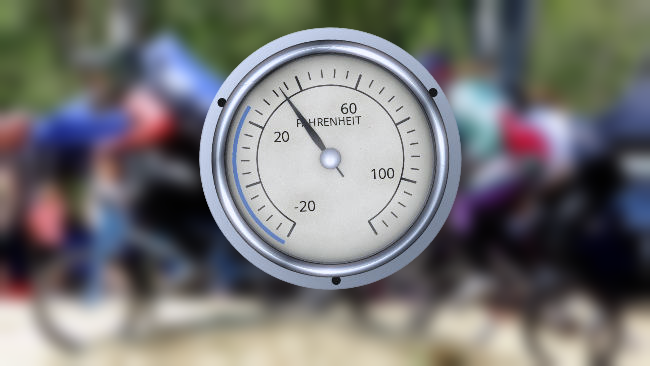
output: 34 °F
